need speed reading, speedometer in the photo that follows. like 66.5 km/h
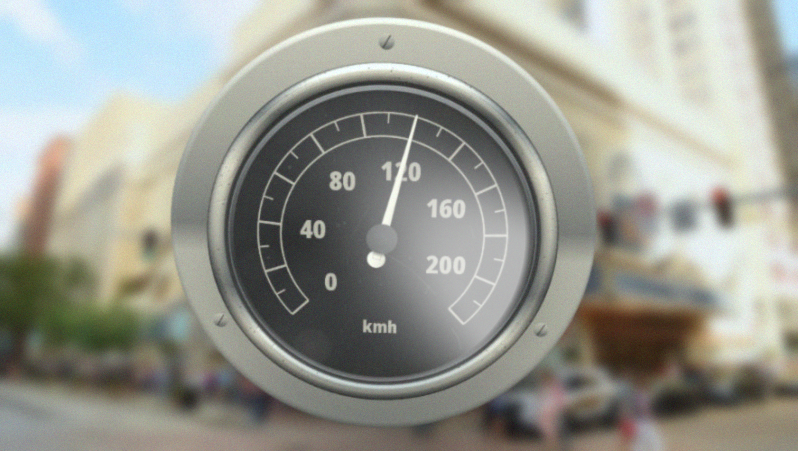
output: 120 km/h
